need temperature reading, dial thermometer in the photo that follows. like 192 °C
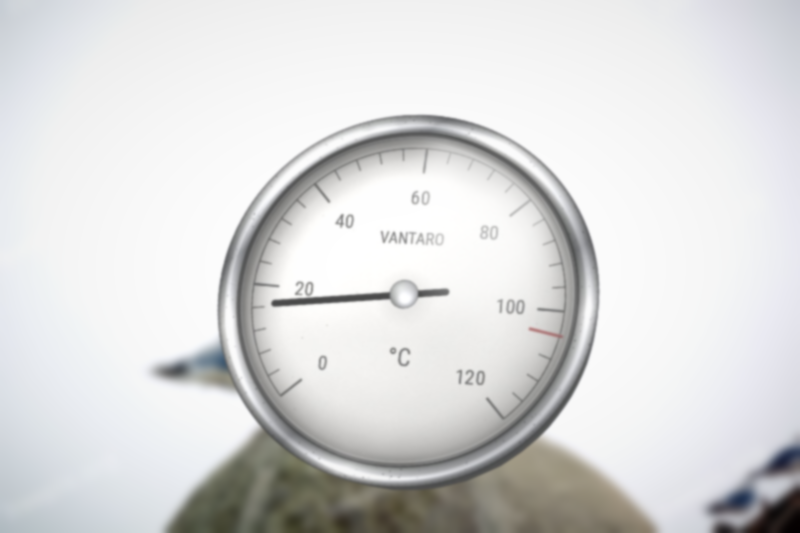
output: 16 °C
